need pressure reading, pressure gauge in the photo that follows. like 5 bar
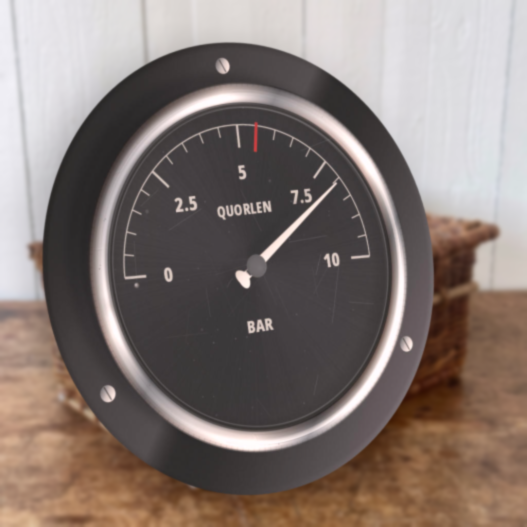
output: 8 bar
